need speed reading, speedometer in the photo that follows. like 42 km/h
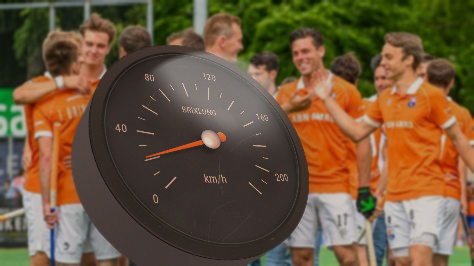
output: 20 km/h
